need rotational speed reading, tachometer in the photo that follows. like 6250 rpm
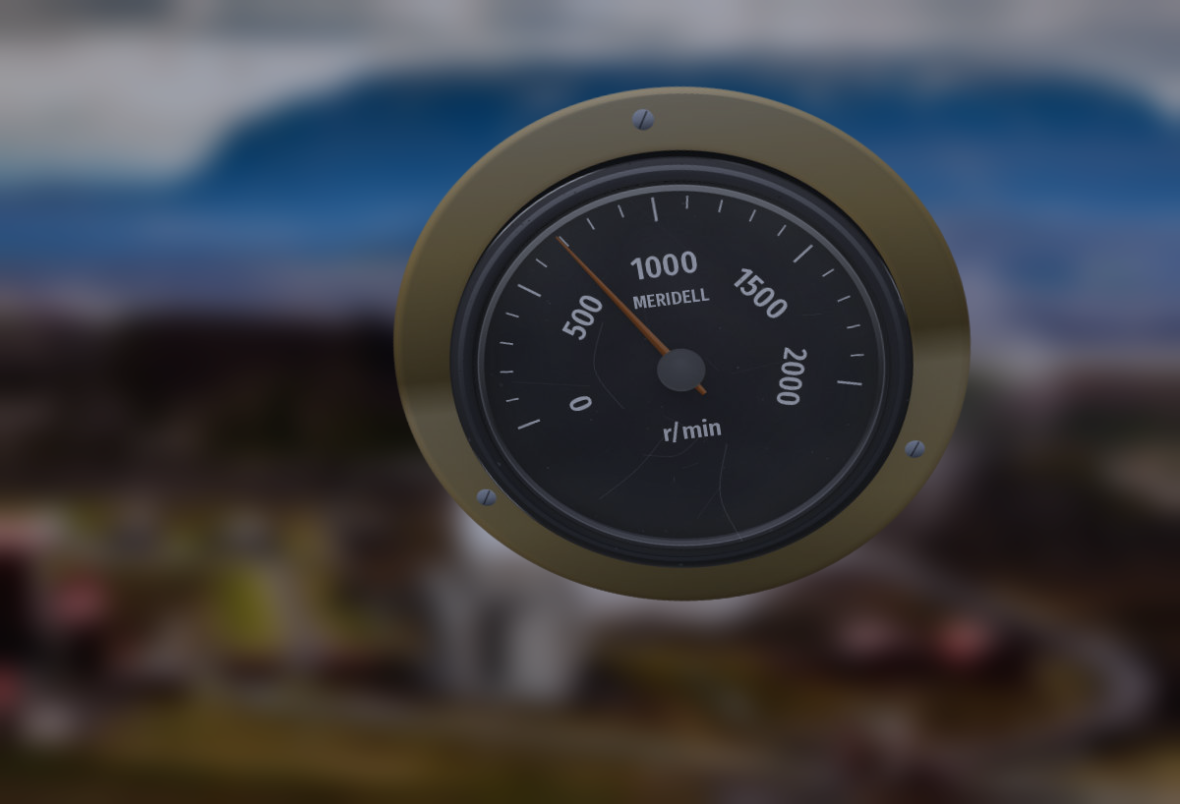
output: 700 rpm
